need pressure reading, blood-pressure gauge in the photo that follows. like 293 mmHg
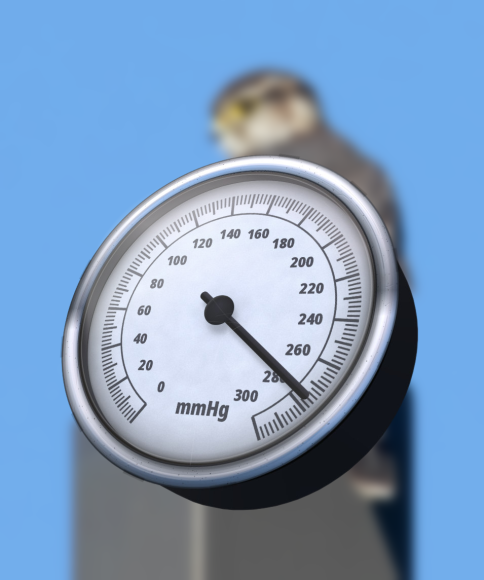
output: 276 mmHg
